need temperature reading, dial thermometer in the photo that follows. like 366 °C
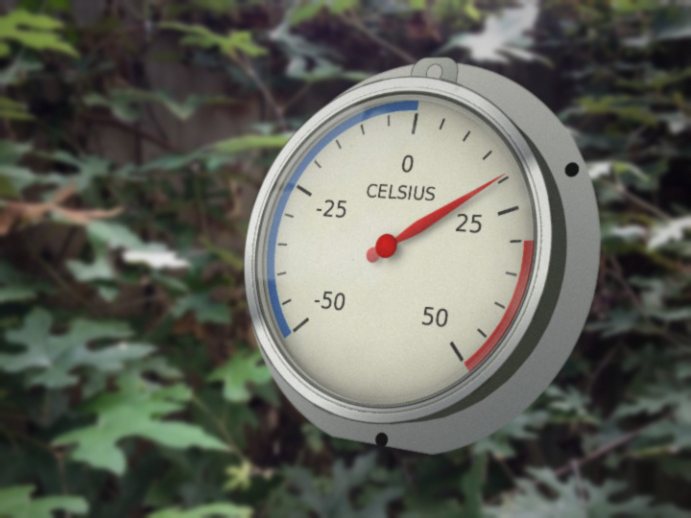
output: 20 °C
